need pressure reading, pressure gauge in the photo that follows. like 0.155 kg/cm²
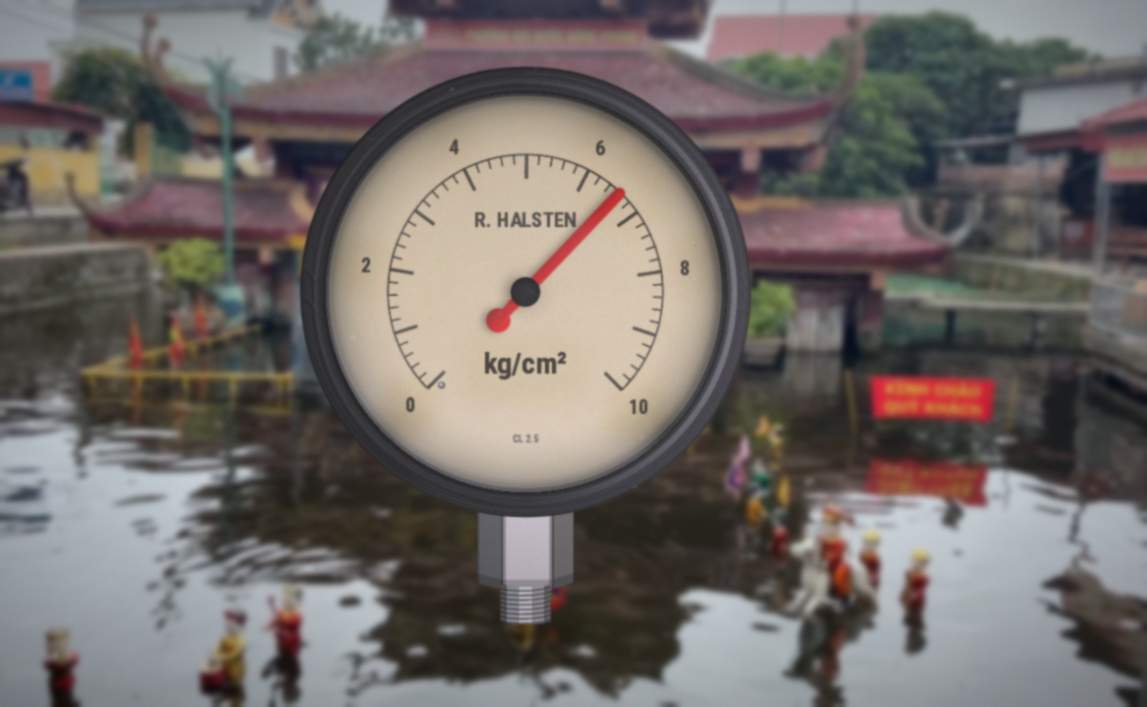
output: 6.6 kg/cm²
